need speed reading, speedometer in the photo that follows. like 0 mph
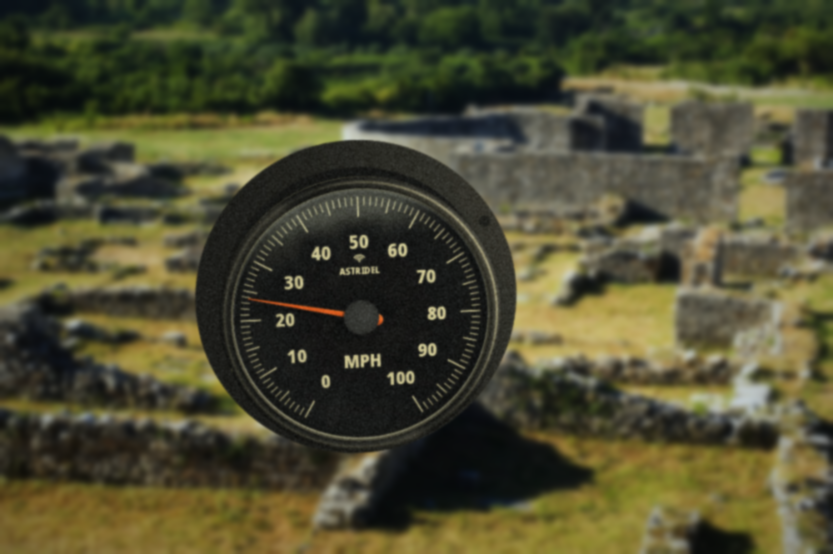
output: 24 mph
